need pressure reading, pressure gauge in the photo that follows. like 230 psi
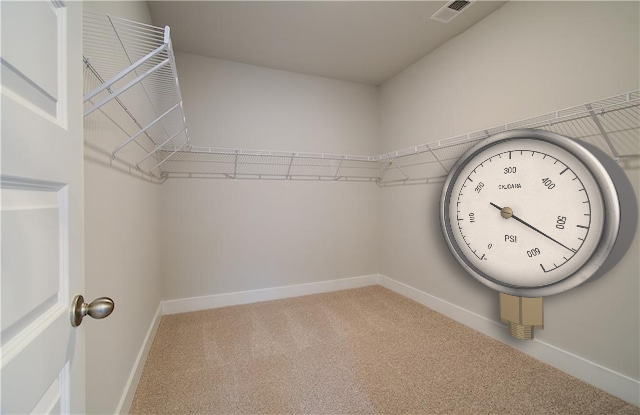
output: 540 psi
